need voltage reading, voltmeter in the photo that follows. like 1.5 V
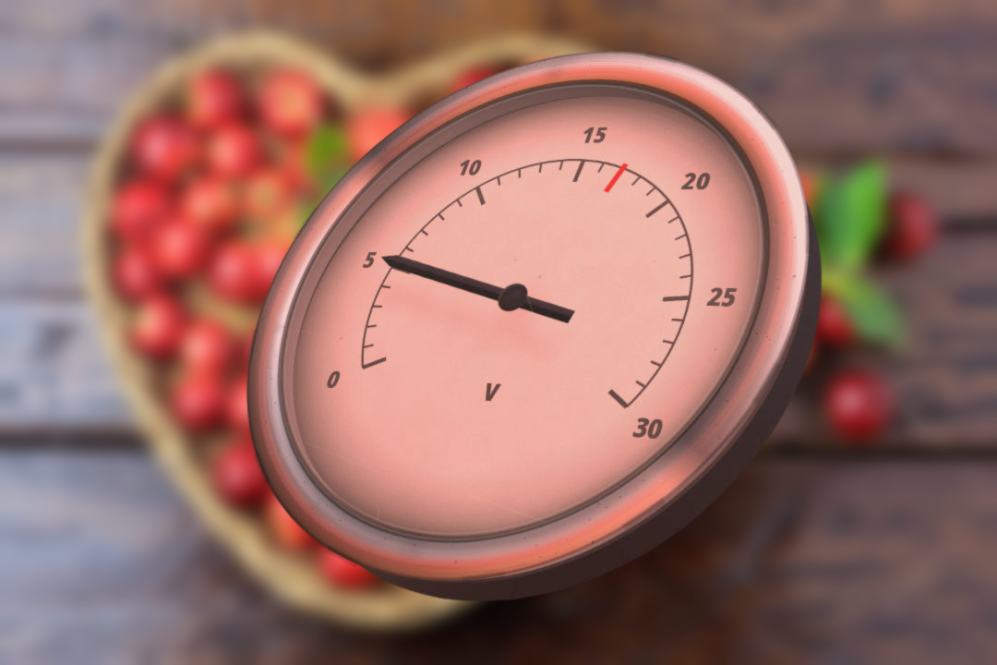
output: 5 V
